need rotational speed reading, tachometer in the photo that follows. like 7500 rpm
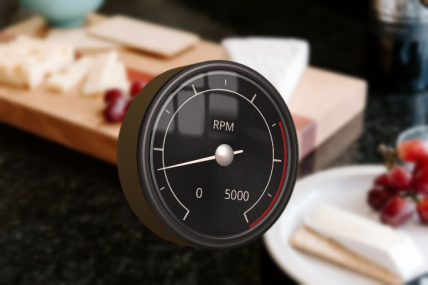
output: 750 rpm
